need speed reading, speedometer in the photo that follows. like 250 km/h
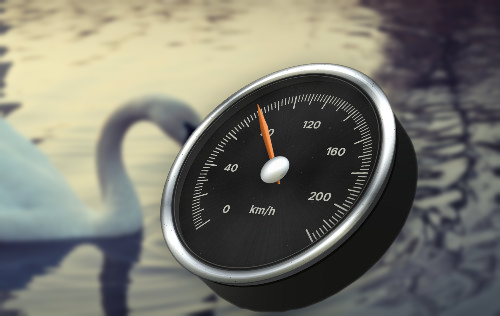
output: 80 km/h
